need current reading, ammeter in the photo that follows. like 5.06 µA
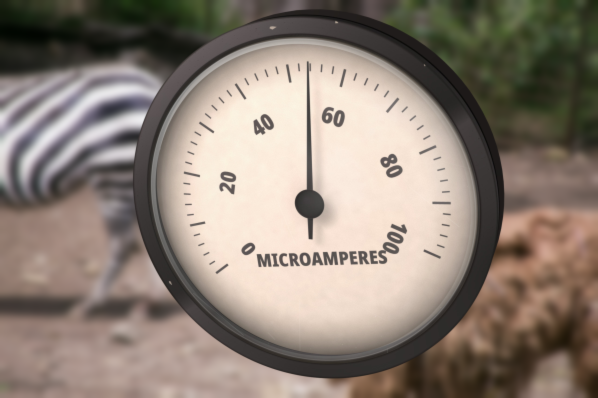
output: 54 µA
